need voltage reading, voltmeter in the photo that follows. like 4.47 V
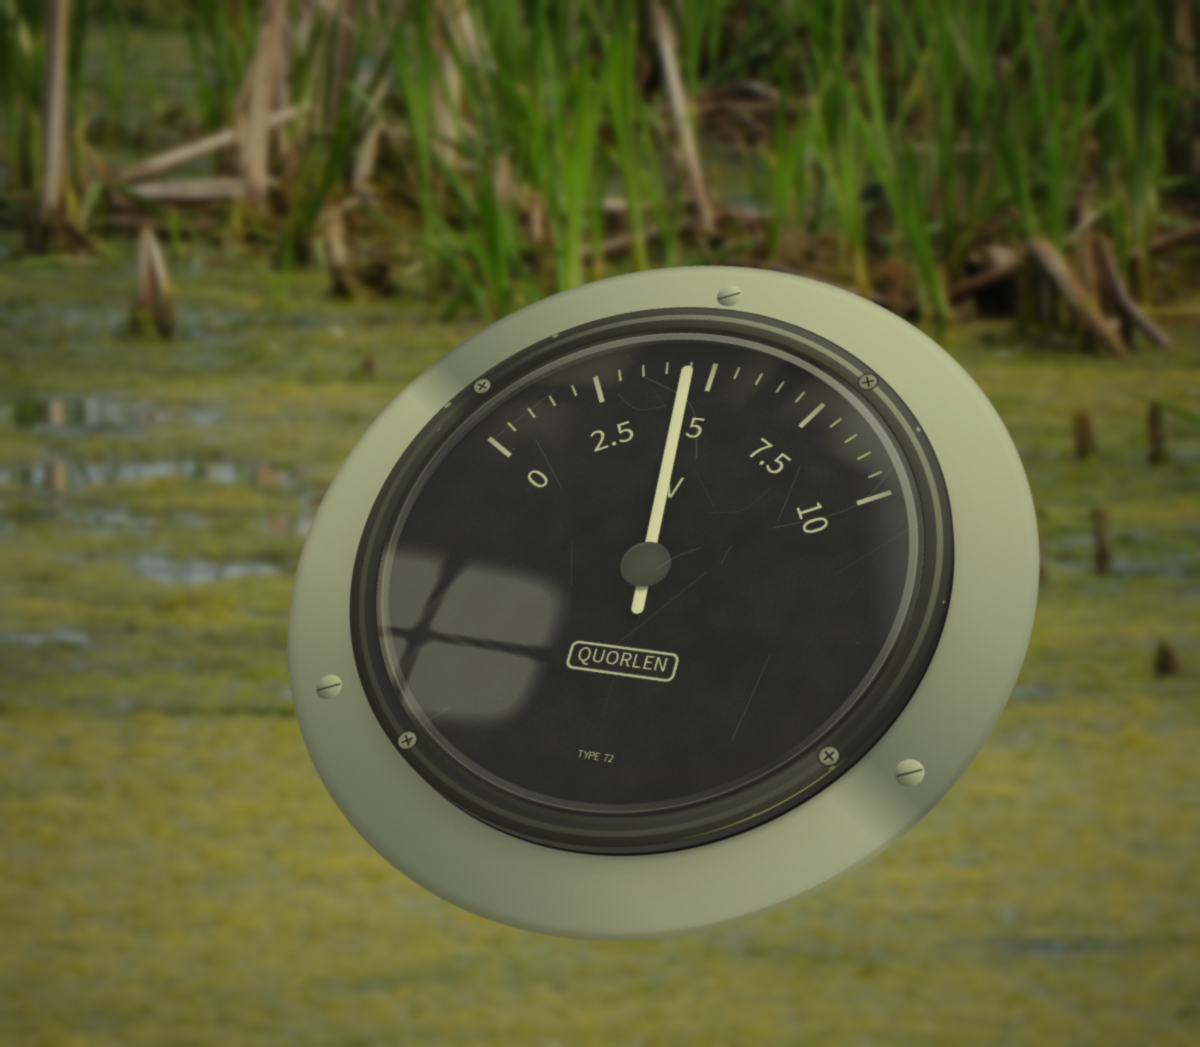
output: 4.5 V
